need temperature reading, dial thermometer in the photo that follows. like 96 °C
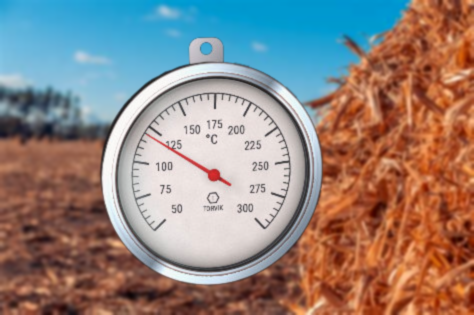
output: 120 °C
